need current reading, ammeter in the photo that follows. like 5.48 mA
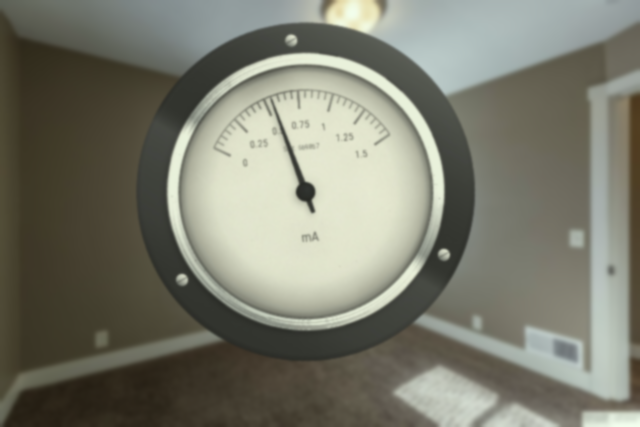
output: 0.55 mA
